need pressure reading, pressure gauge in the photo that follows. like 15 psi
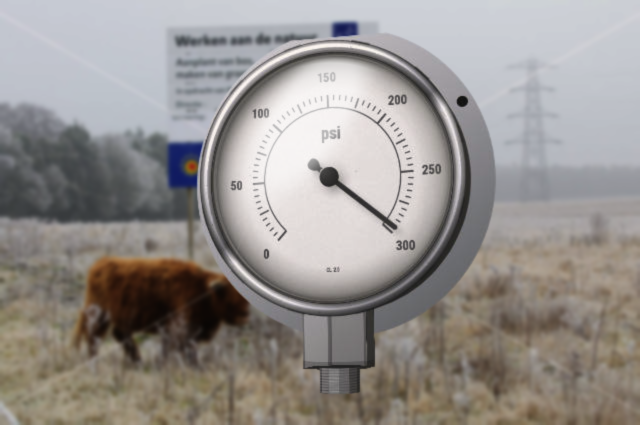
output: 295 psi
